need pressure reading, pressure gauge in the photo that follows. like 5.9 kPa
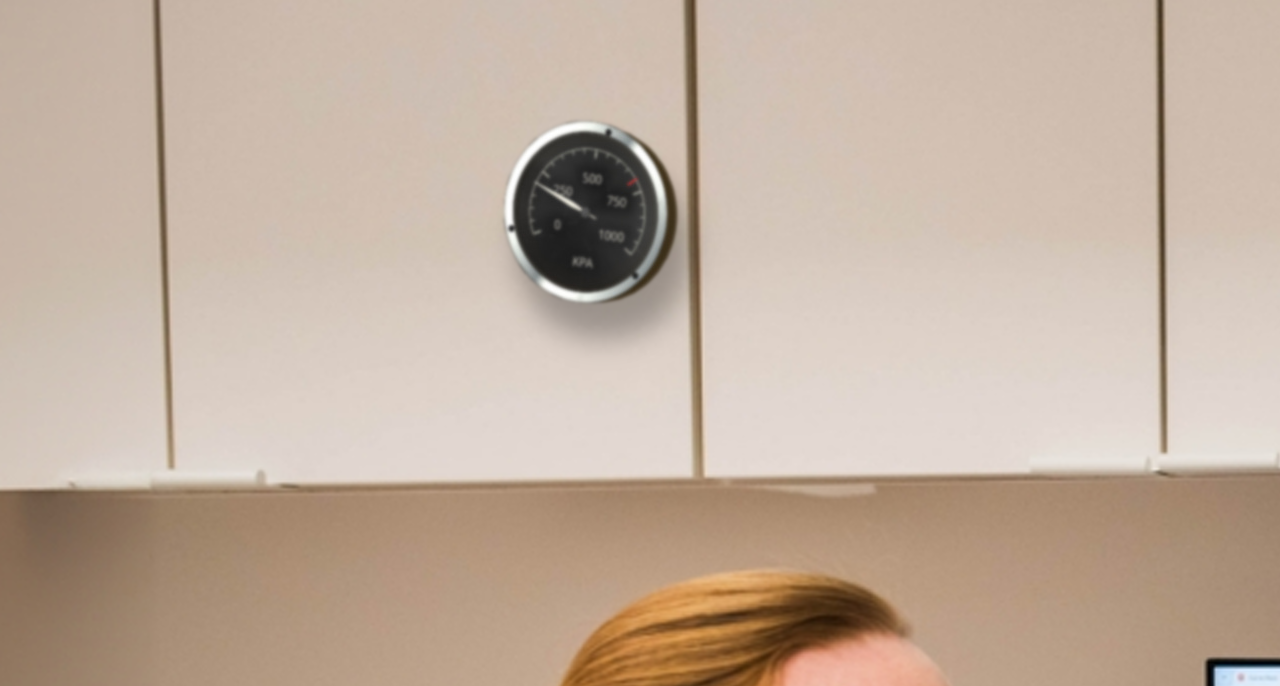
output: 200 kPa
